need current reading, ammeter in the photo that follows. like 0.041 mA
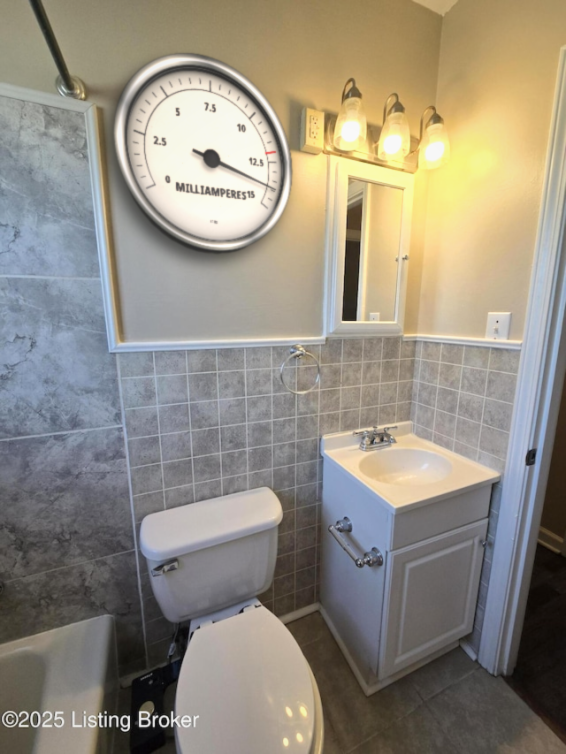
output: 14 mA
